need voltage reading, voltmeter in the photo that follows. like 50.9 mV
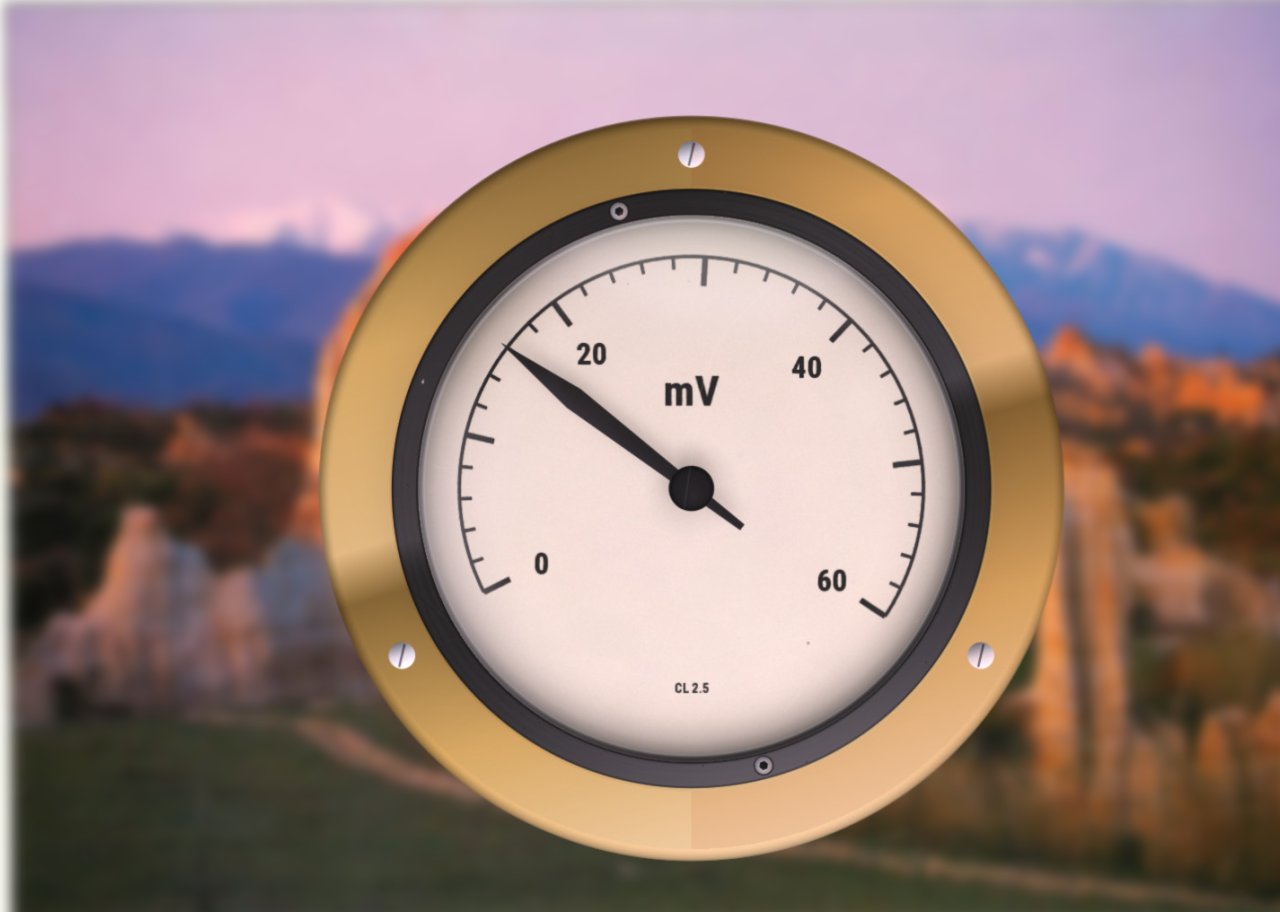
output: 16 mV
